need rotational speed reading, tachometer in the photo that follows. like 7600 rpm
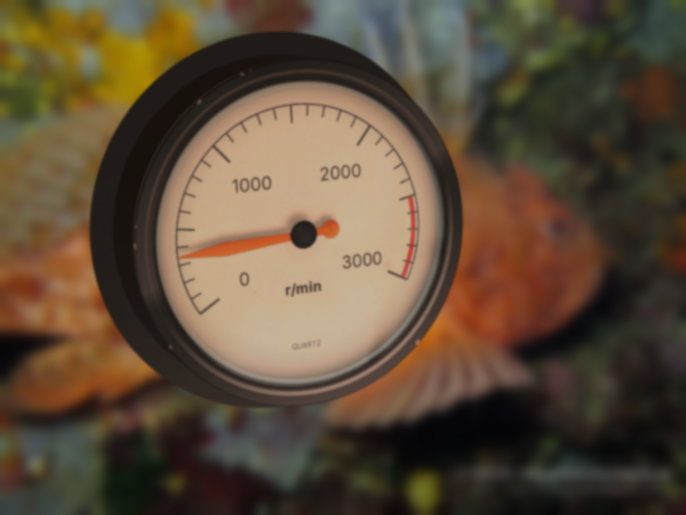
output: 350 rpm
